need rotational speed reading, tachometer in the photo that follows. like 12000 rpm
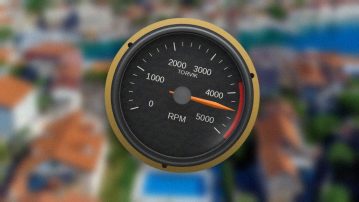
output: 4400 rpm
